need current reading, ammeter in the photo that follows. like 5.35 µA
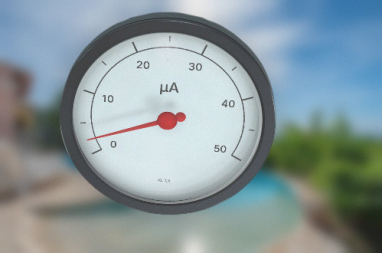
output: 2.5 µA
